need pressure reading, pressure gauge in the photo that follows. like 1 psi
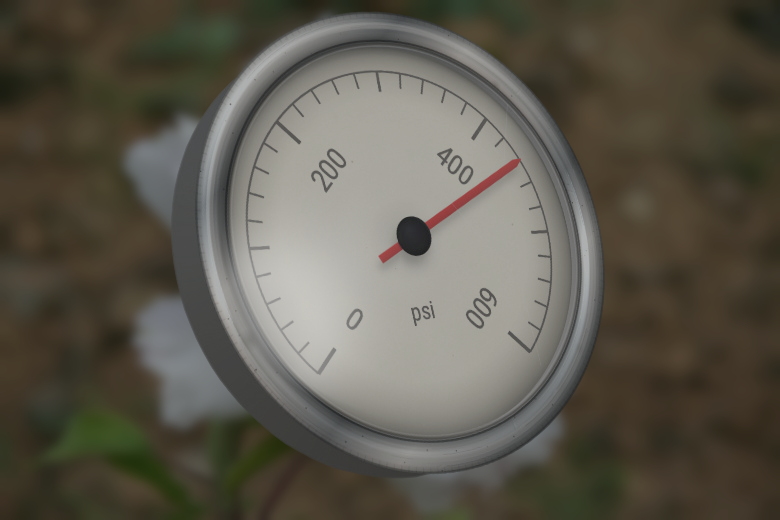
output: 440 psi
